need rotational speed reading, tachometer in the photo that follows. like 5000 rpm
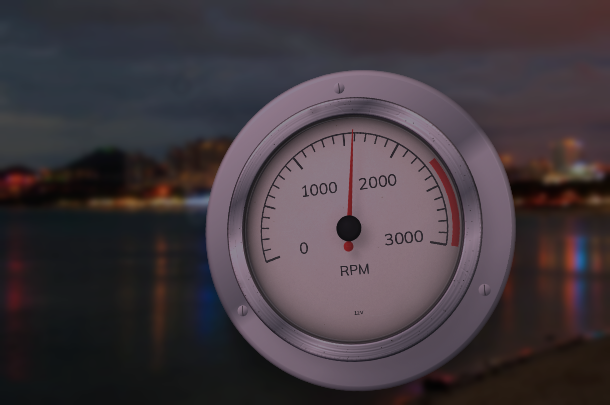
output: 1600 rpm
